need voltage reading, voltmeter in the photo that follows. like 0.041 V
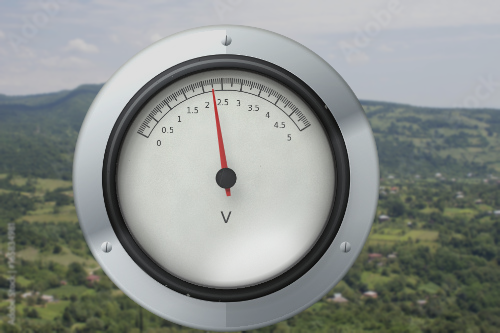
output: 2.25 V
